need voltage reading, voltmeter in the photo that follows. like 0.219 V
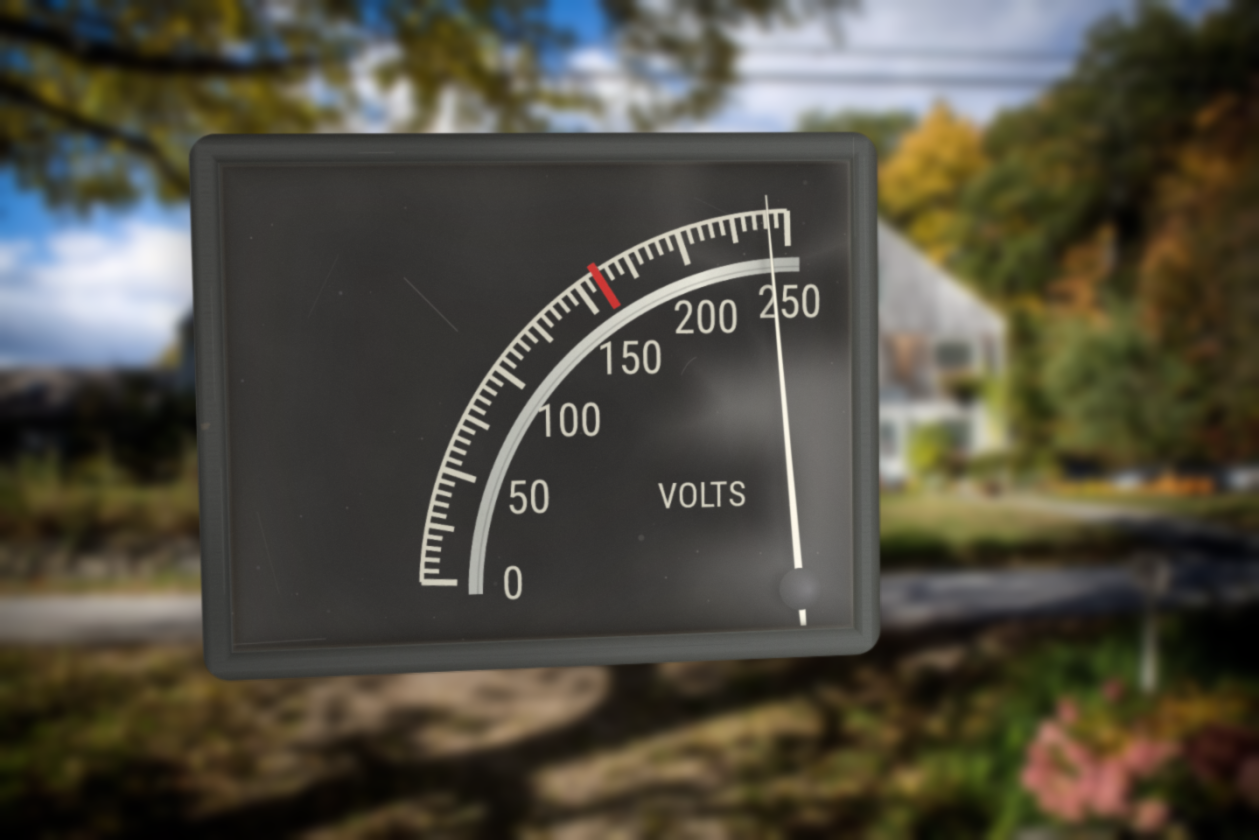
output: 240 V
